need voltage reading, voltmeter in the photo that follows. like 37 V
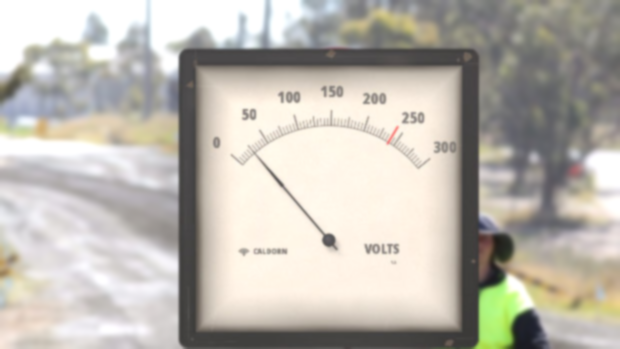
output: 25 V
